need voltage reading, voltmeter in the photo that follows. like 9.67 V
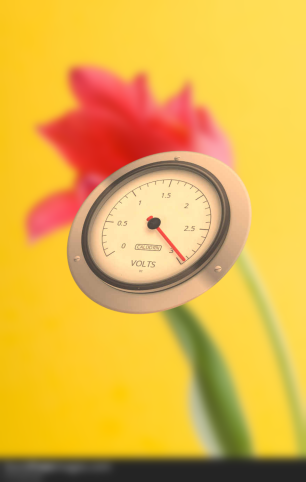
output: 2.95 V
